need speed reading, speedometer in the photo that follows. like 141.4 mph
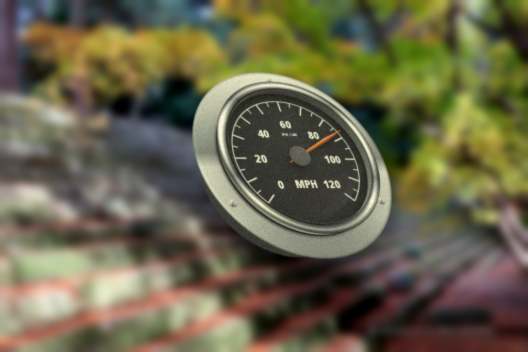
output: 87.5 mph
